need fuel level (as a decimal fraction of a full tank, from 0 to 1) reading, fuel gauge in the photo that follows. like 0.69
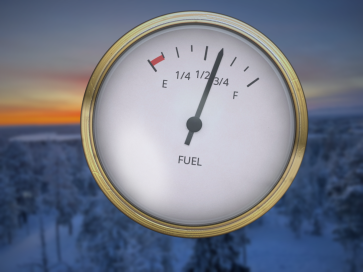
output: 0.625
